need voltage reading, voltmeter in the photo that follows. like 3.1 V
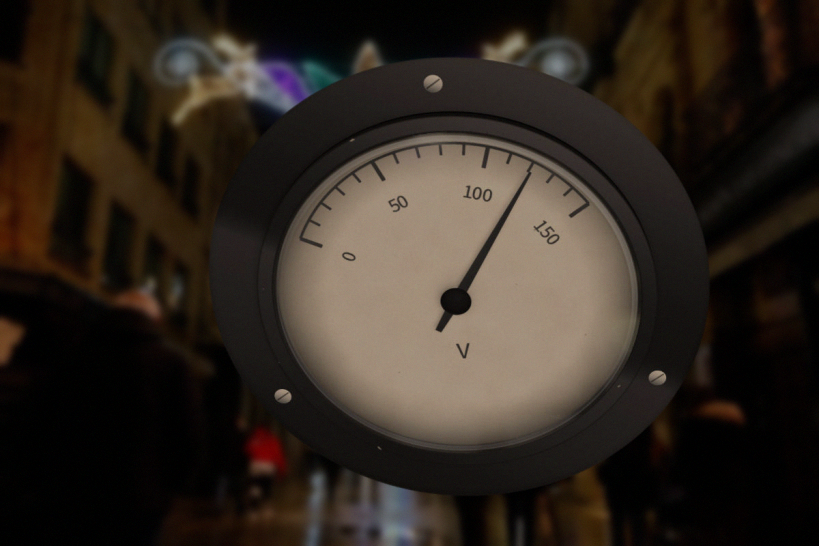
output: 120 V
